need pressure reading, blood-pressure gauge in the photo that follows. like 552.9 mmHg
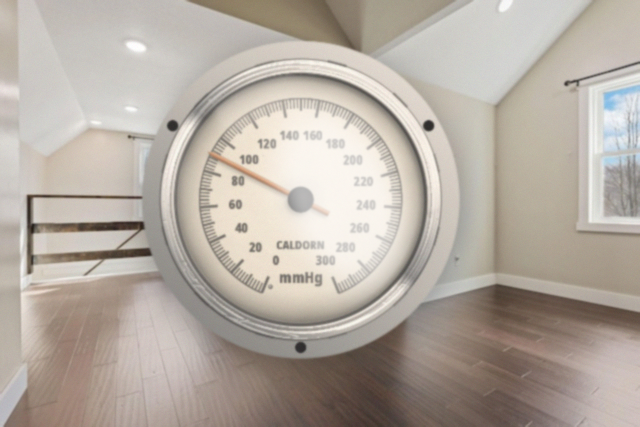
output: 90 mmHg
